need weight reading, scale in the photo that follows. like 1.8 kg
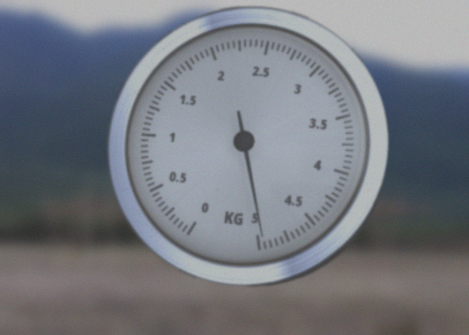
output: 4.95 kg
